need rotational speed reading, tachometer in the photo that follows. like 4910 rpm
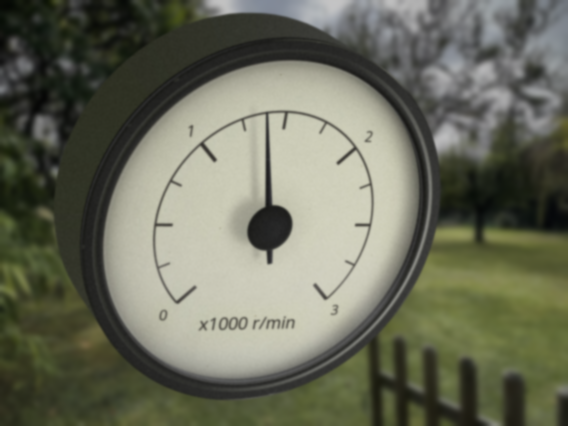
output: 1375 rpm
